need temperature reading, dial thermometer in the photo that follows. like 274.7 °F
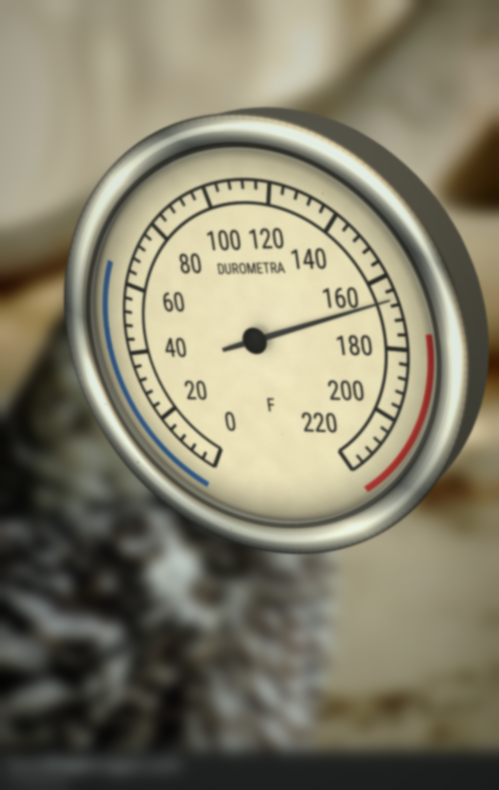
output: 166 °F
